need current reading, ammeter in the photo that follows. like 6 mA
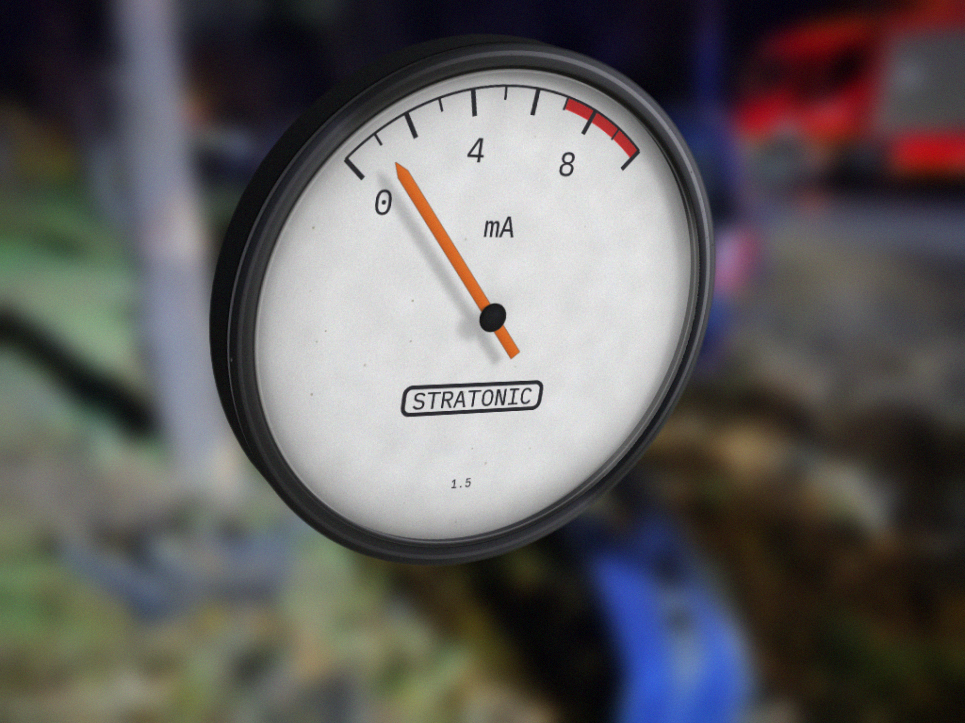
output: 1 mA
